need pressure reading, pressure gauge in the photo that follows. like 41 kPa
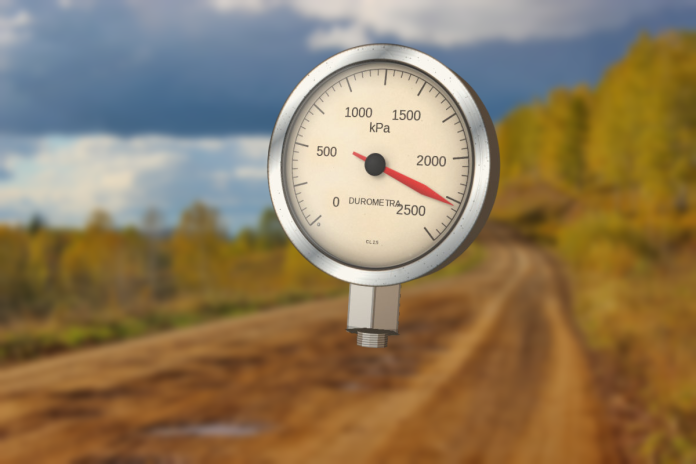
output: 2275 kPa
